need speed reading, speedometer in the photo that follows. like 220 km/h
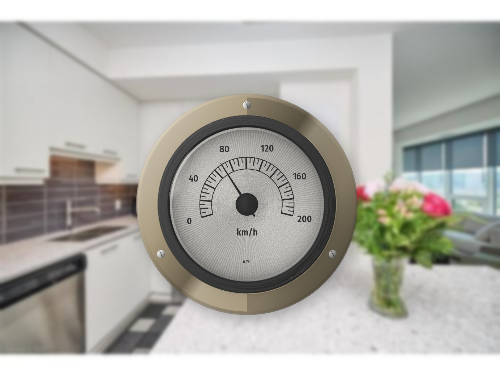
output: 70 km/h
